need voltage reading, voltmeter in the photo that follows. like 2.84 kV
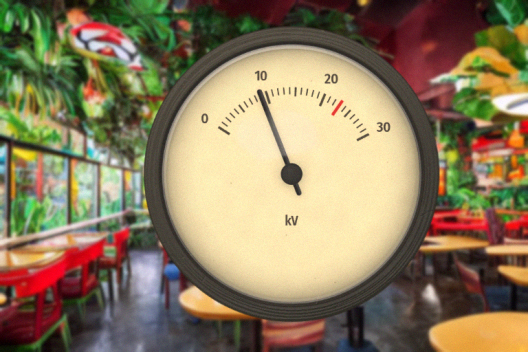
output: 9 kV
